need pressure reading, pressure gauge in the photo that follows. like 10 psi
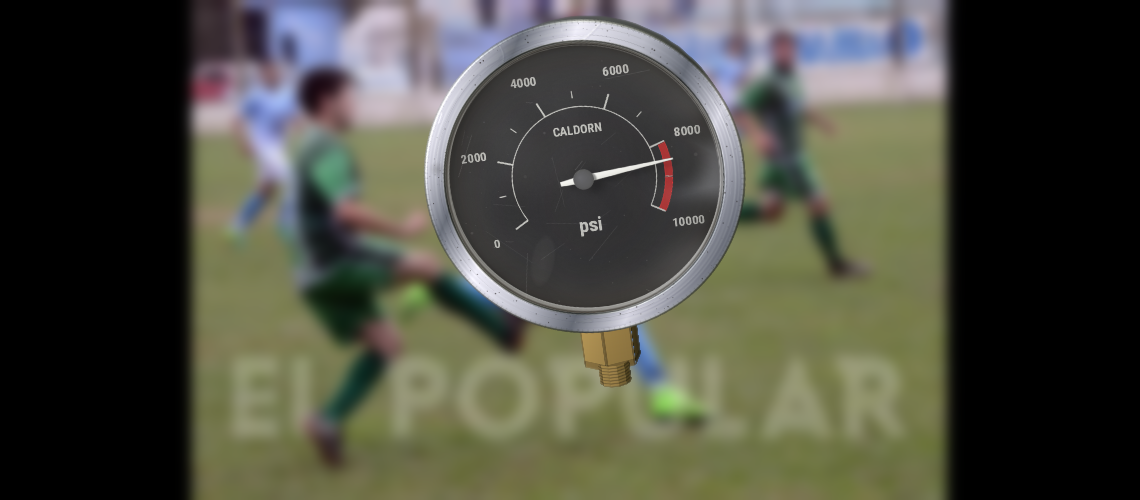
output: 8500 psi
